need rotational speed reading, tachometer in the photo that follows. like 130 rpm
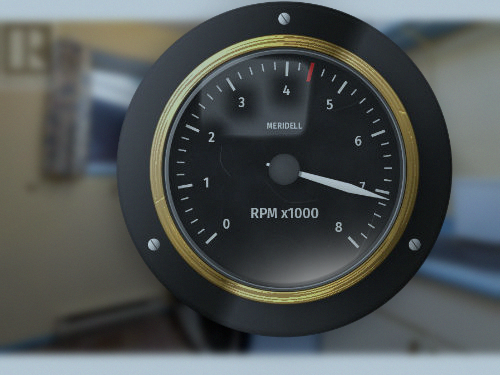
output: 7100 rpm
